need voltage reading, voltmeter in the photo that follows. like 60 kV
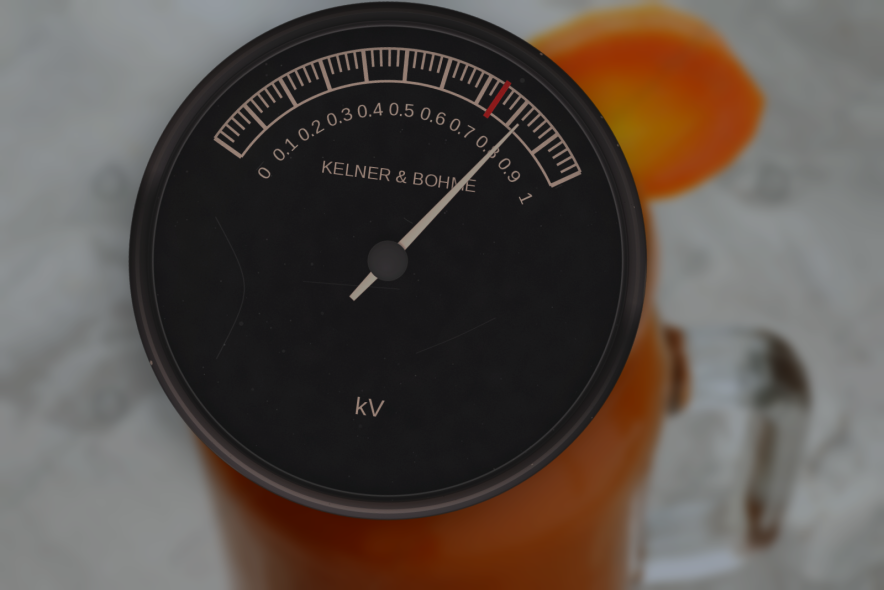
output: 0.82 kV
